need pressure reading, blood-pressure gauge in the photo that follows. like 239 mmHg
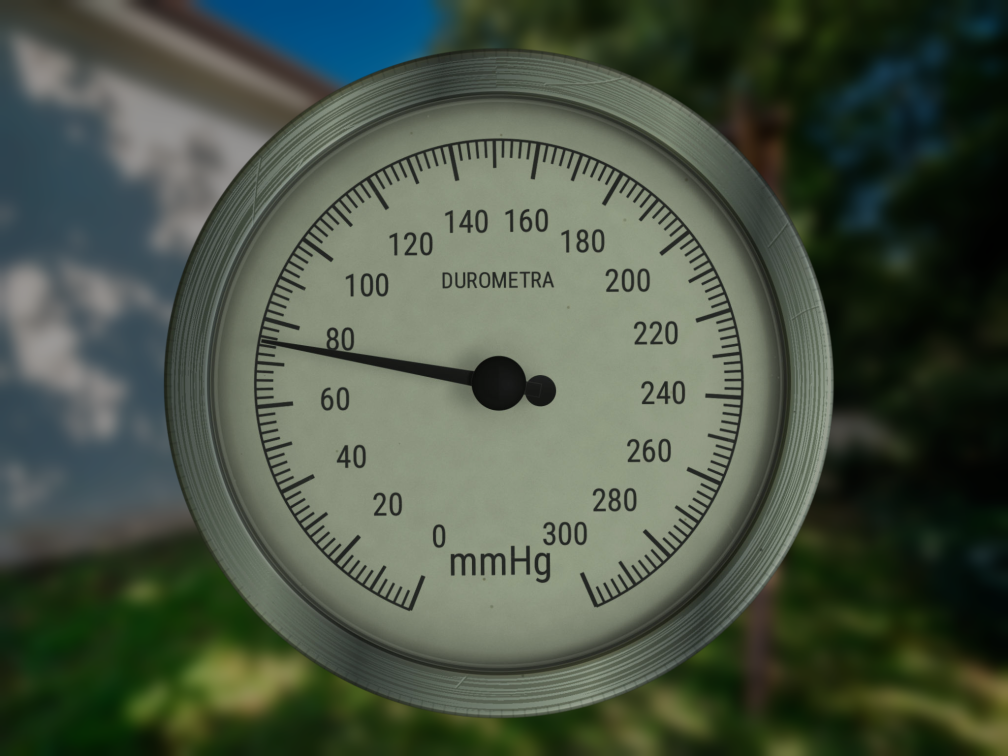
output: 75 mmHg
